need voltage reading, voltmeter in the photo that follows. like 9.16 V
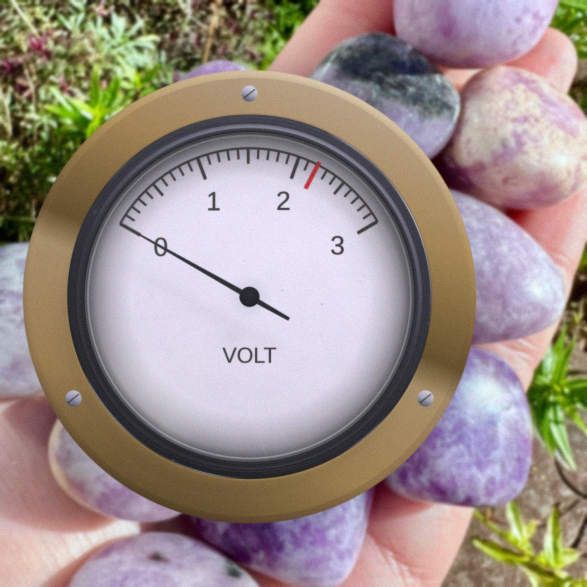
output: 0 V
